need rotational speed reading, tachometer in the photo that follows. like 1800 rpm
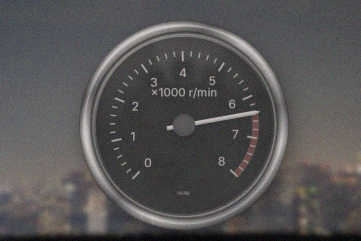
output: 6400 rpm
